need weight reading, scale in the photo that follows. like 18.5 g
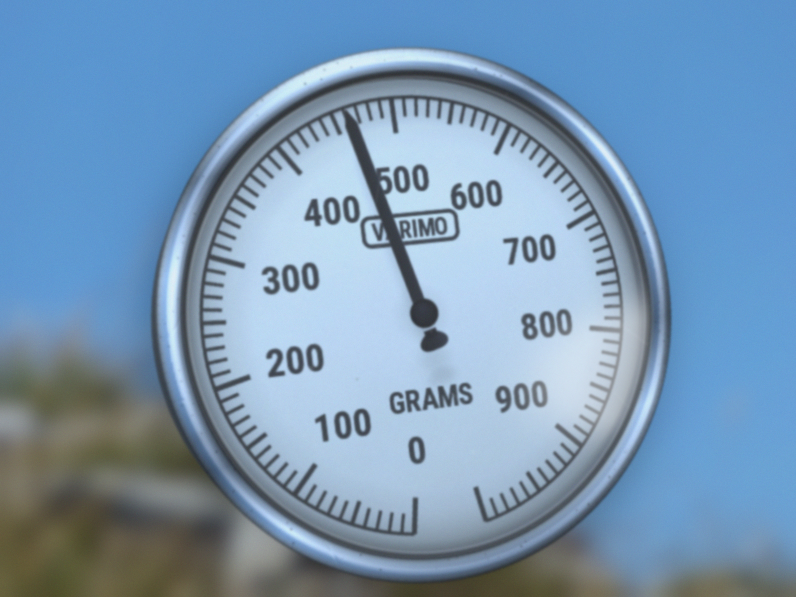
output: 460 g
